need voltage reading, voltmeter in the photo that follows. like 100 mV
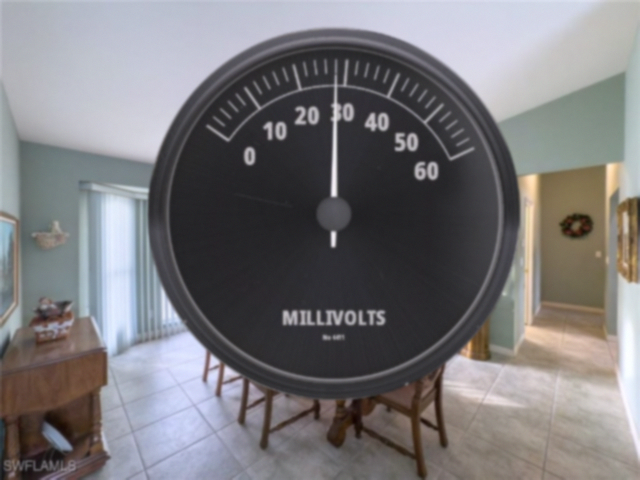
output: 28 mV
